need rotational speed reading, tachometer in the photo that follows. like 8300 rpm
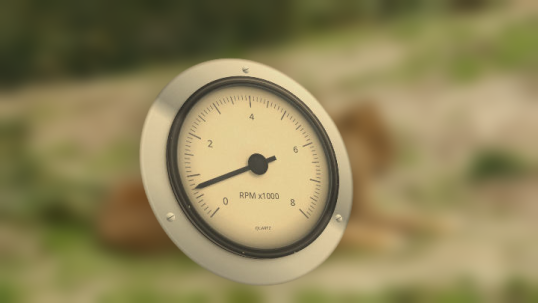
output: 700 rpm
